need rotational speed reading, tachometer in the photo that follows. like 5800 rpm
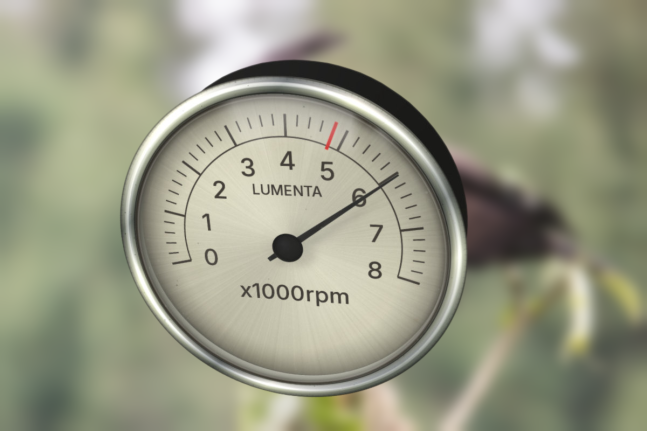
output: 6000 rpm
